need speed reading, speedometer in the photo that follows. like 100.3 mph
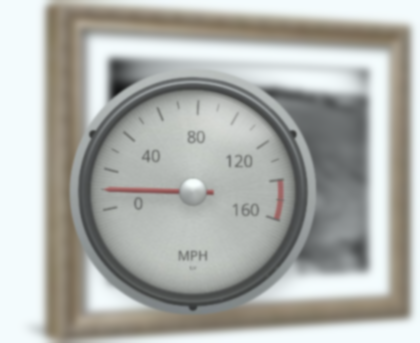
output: 10 mph
